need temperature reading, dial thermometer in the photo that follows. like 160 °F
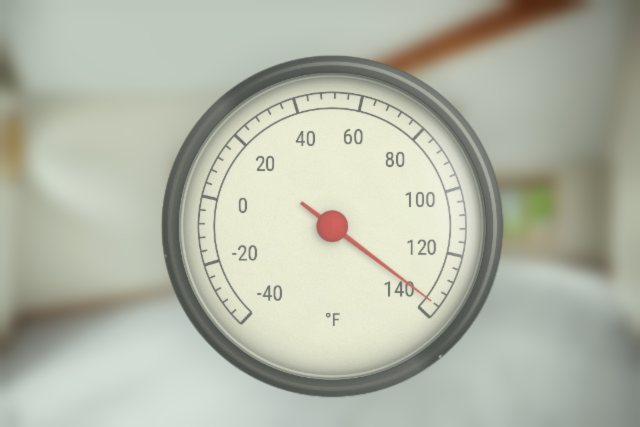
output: 136 °F
